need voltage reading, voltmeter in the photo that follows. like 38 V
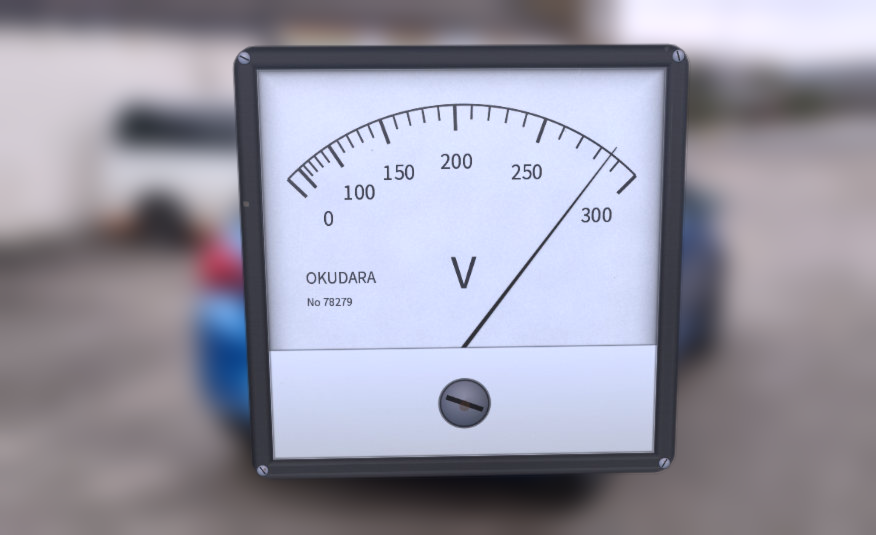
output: 285 V
